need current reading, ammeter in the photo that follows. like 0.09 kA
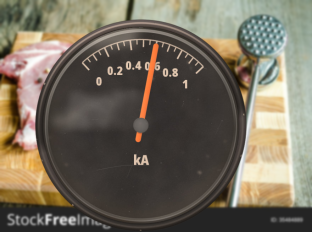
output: 0.6 kA
